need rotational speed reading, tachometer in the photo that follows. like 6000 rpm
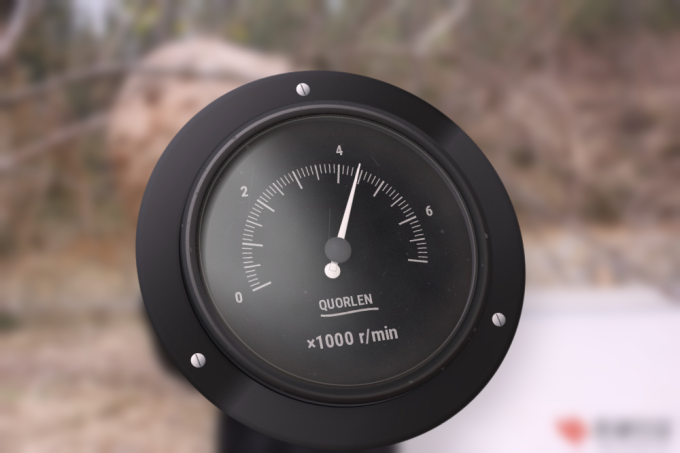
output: 4400 rpm
